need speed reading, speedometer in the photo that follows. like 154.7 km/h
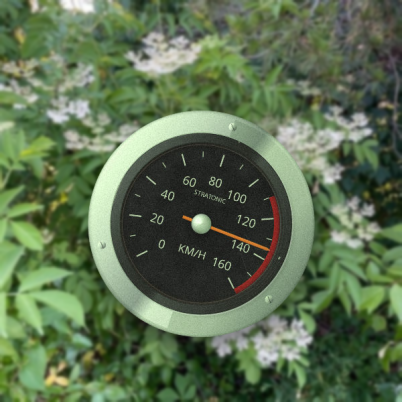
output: 135 km/h
